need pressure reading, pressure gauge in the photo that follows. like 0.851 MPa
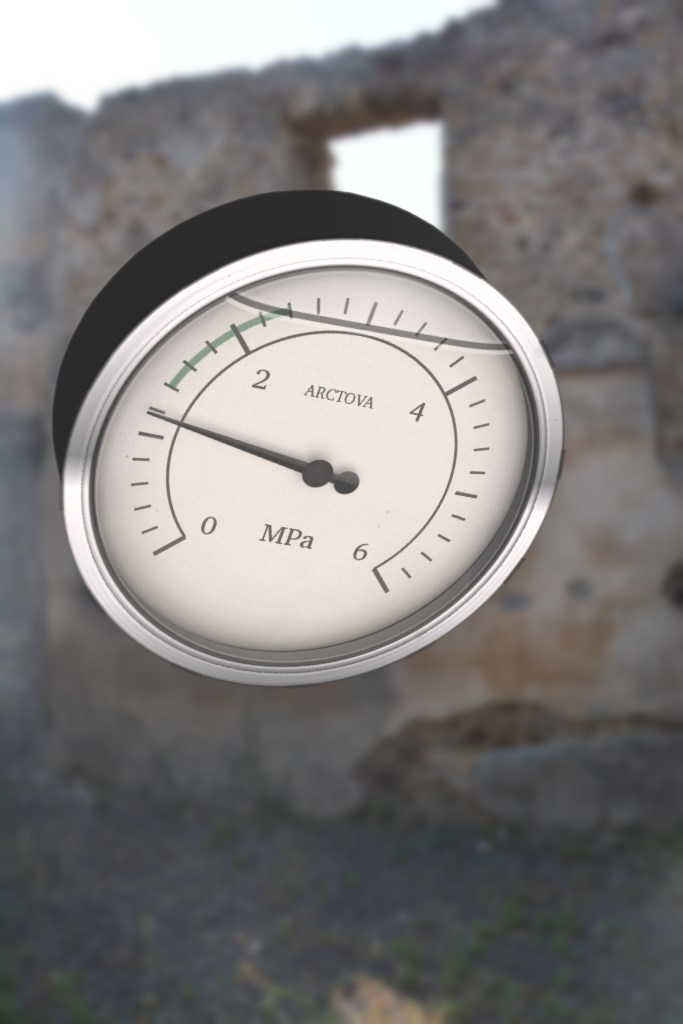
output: 1.2 MPa
